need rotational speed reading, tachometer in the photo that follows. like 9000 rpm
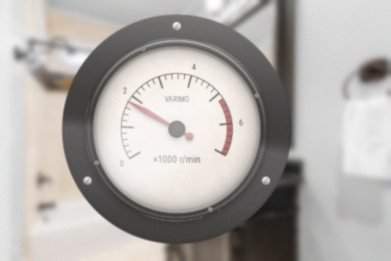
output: 1800 rpm
